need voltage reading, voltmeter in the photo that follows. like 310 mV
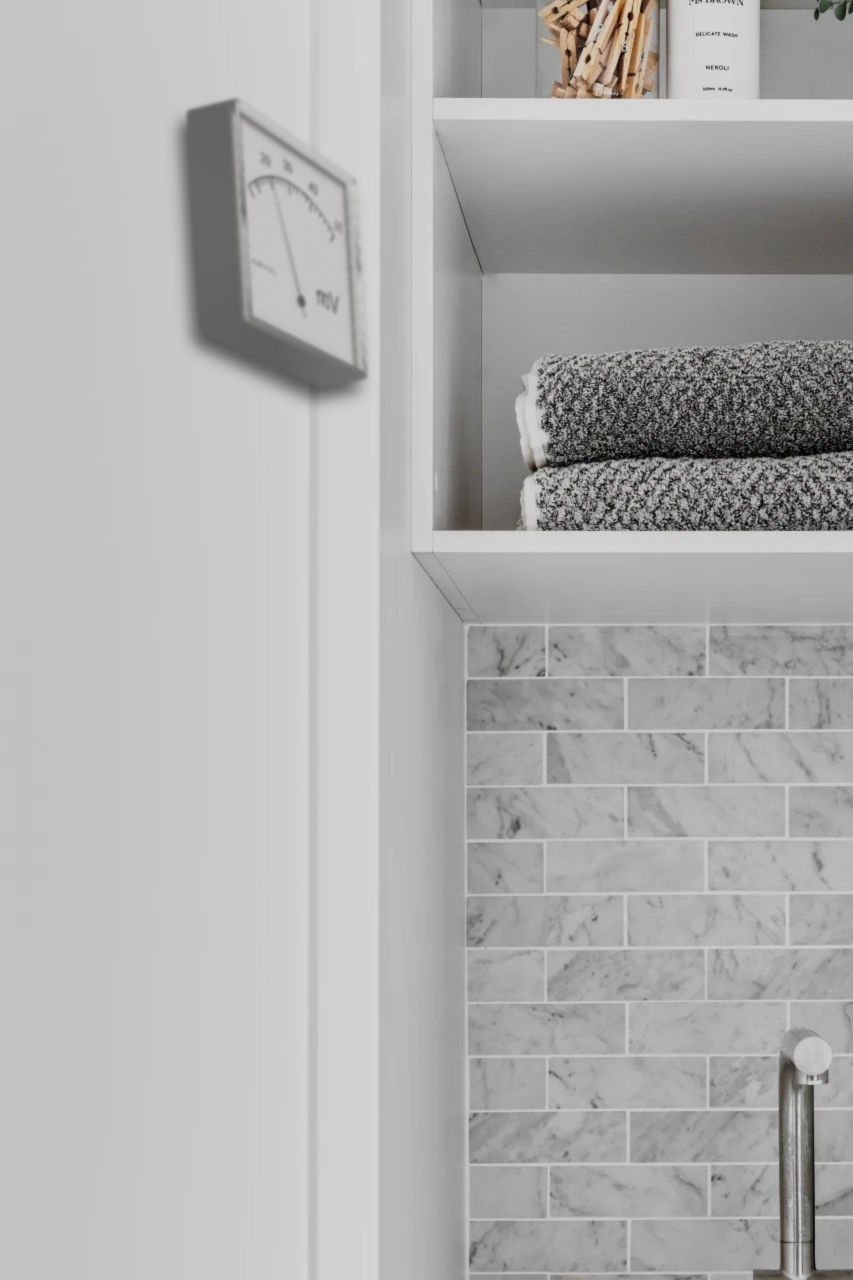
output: 20 mV
